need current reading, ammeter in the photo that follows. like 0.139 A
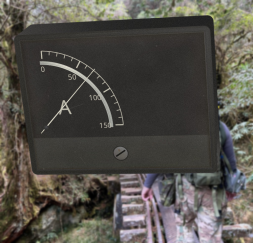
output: 70 A
